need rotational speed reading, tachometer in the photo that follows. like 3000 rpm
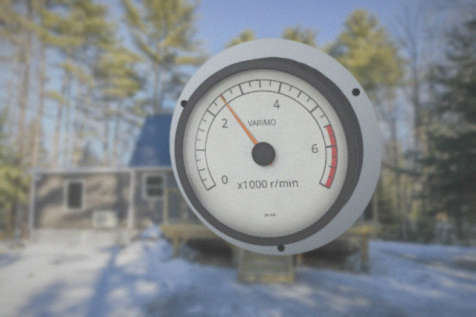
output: 2500 rpm
